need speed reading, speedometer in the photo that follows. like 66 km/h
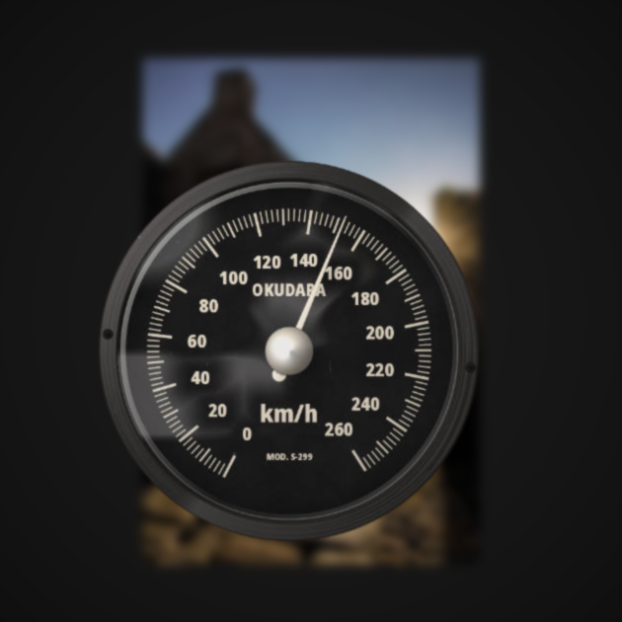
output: 152 km/h
